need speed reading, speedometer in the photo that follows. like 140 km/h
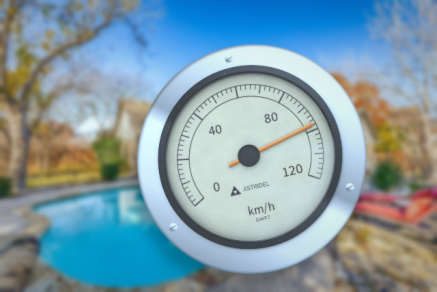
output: 98 km/h
